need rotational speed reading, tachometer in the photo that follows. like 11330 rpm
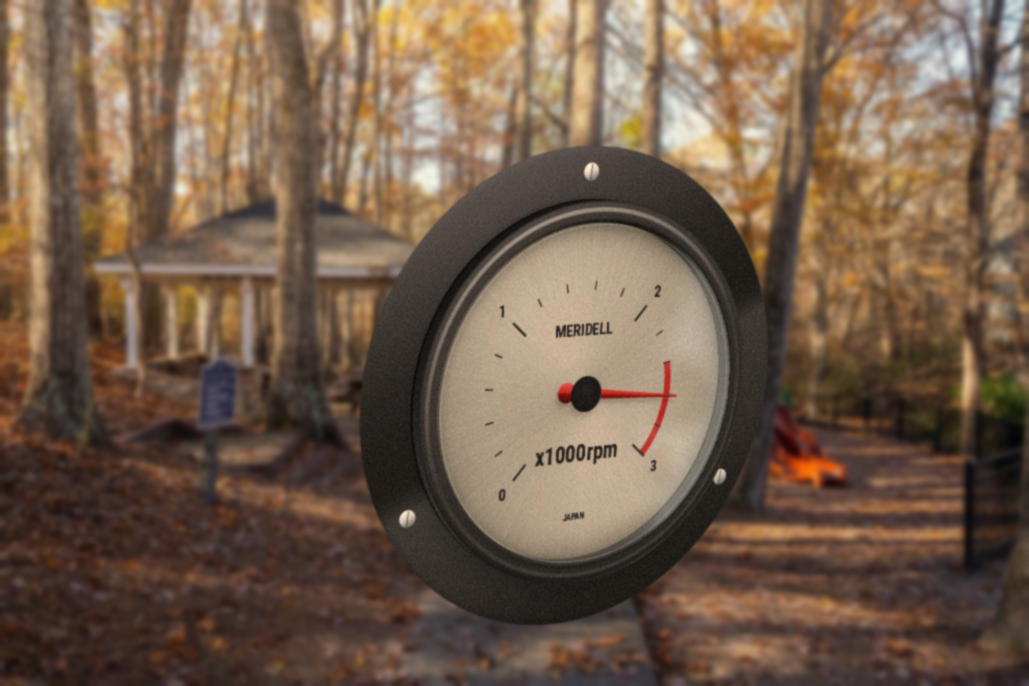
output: 2600 rpm
